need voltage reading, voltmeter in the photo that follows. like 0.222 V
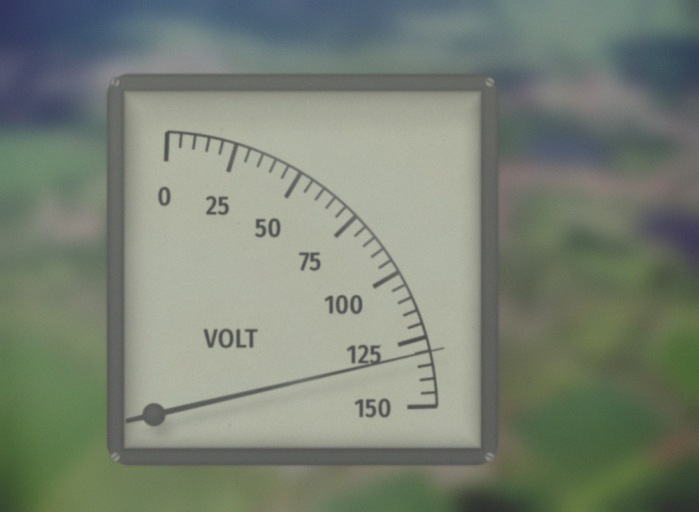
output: 130 V
